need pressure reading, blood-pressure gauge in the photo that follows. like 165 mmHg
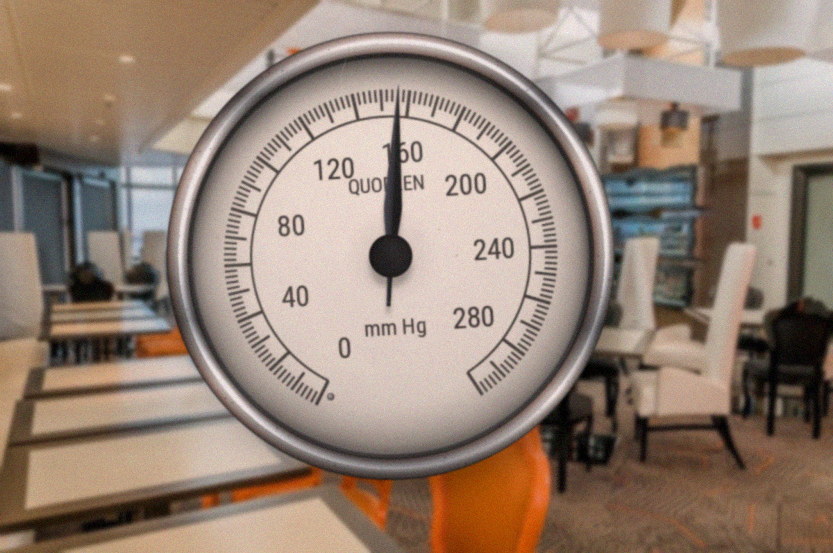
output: 156 mmHg
